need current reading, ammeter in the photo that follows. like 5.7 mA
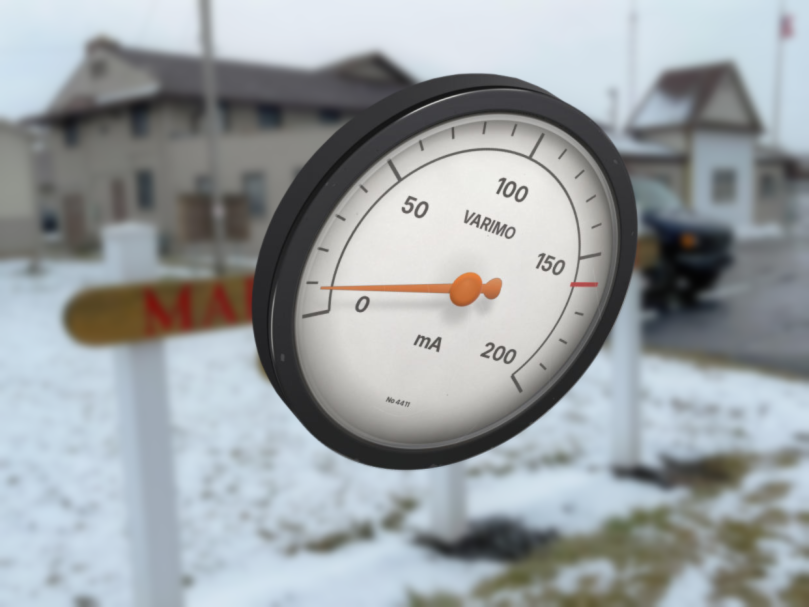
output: 10 mA
